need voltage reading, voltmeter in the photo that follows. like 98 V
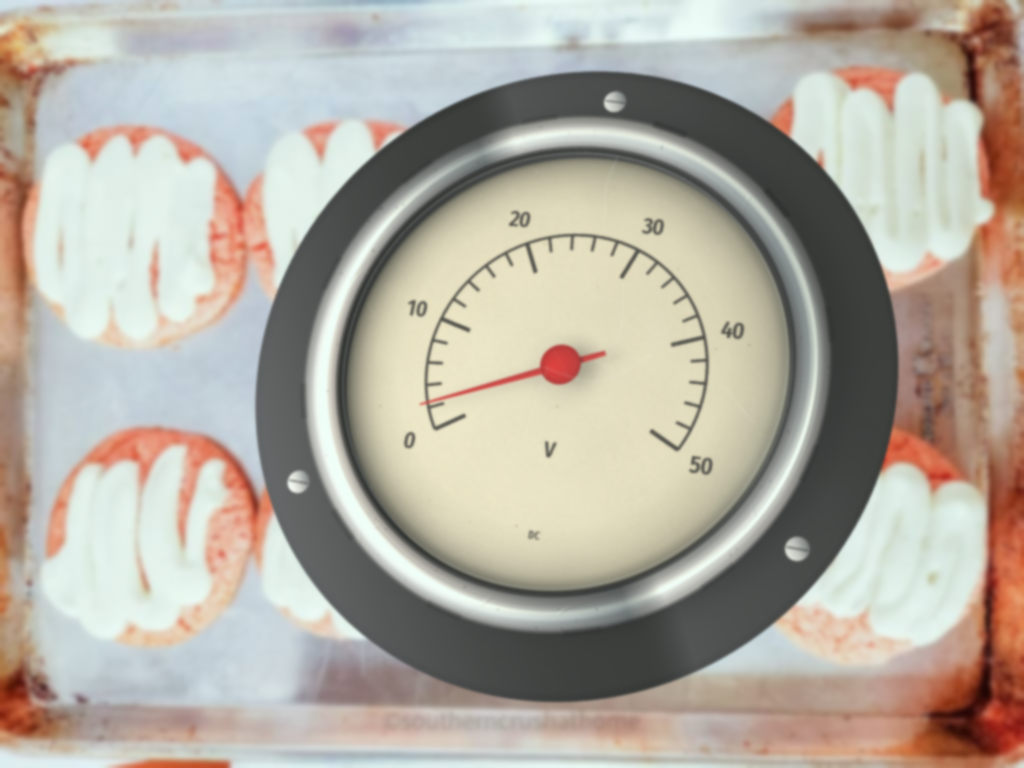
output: 2 V
